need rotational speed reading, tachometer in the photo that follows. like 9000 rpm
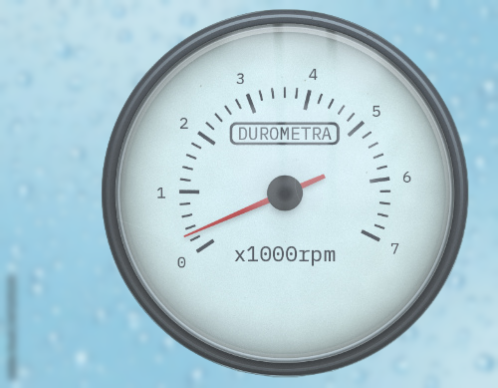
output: 300 rpm
